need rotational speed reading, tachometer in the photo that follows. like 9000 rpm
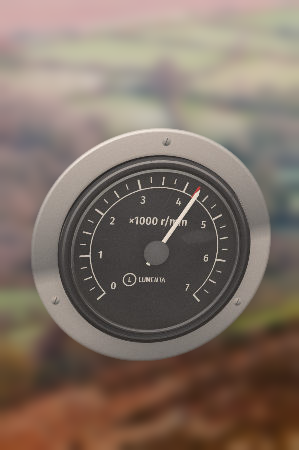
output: 4250 rpm
